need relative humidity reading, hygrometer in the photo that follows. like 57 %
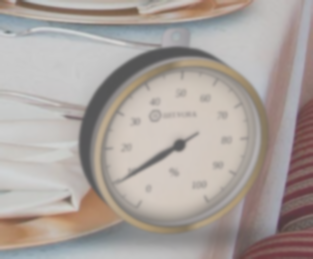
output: 10 %
